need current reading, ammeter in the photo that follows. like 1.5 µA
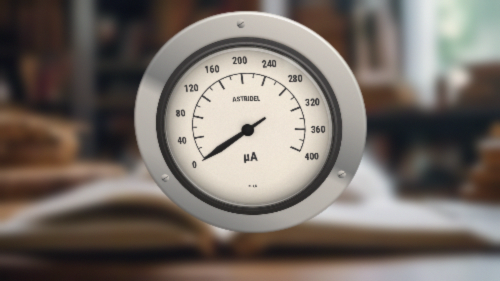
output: 0 µA
